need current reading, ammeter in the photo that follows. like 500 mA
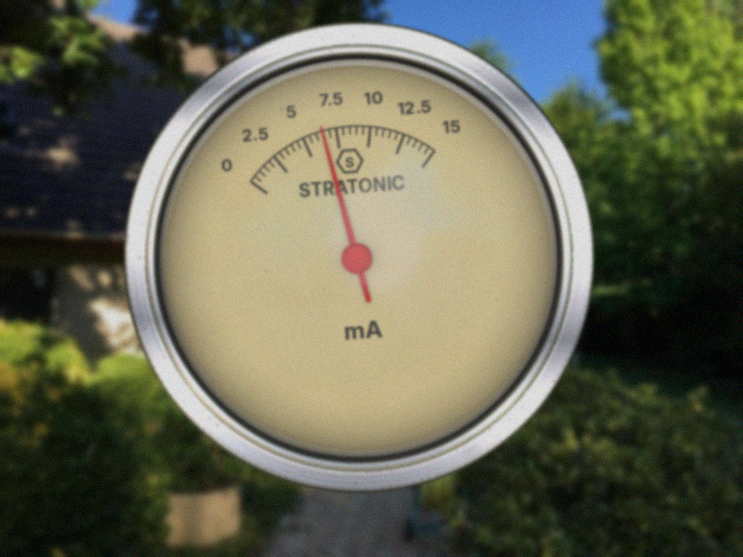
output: 6.5 mA
